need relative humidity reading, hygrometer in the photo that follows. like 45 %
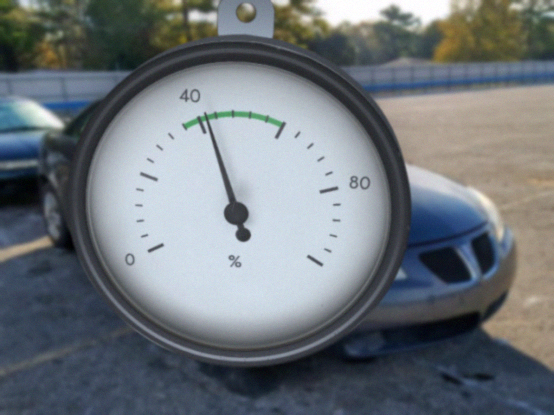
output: 42 %
